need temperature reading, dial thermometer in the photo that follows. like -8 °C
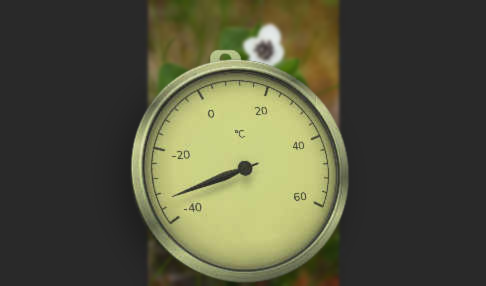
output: -34 °C
